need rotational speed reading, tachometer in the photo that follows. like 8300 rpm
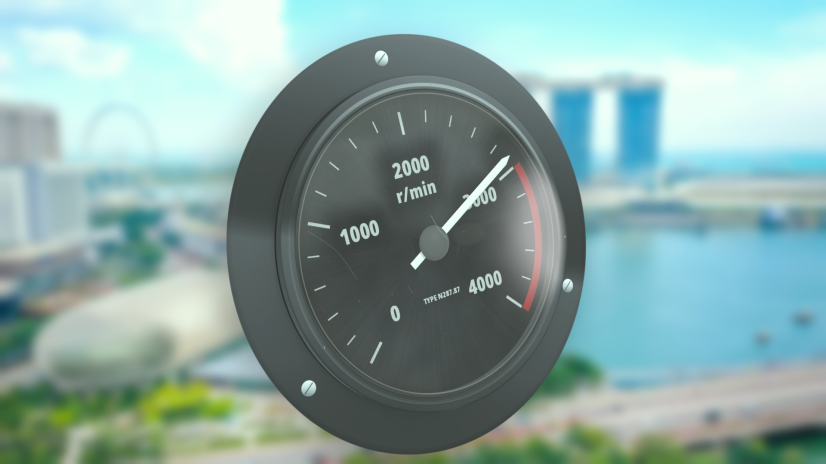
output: 2900 rpm
